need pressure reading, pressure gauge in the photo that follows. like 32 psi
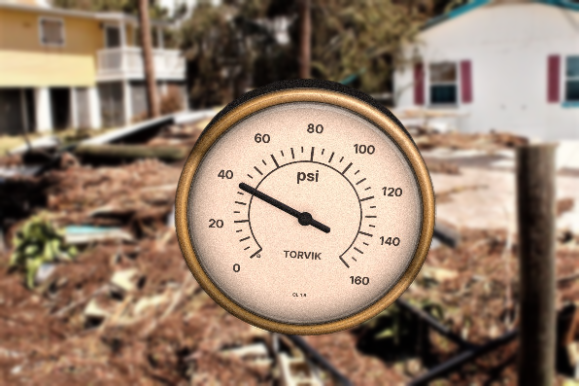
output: 40 psi
